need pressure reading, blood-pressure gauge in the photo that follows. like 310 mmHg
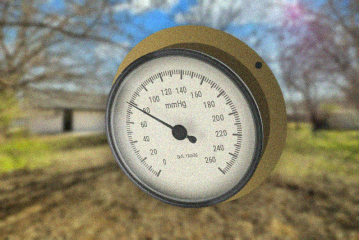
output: 80 mmHg
